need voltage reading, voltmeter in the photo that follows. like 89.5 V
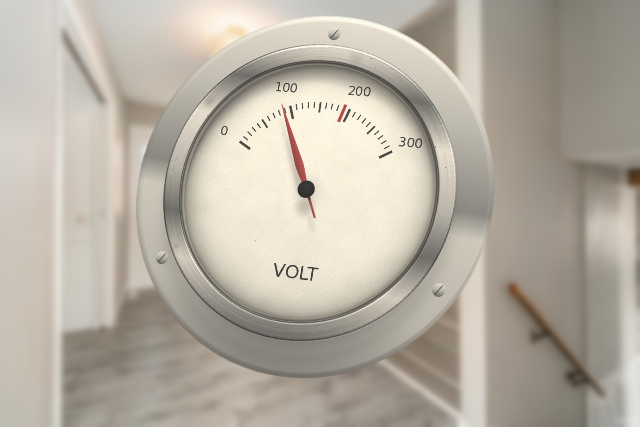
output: 90 V
